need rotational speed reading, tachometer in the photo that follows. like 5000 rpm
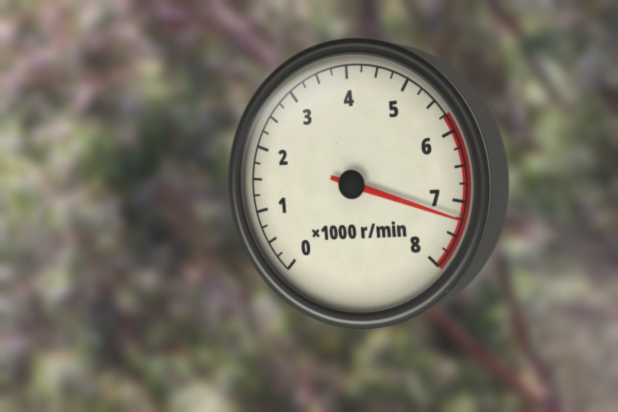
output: 7250 rpm
